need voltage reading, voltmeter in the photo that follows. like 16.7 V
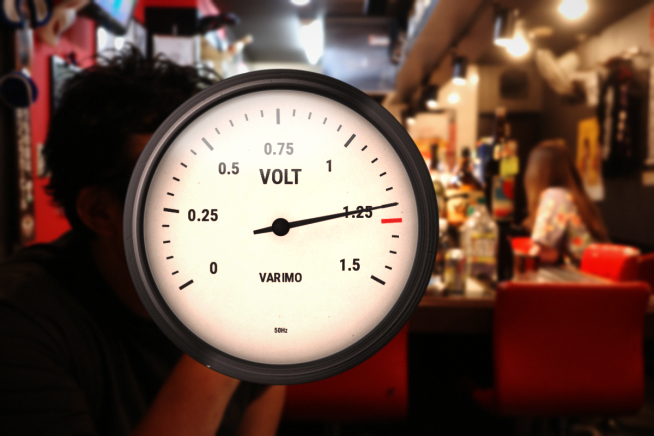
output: 1.25 V
